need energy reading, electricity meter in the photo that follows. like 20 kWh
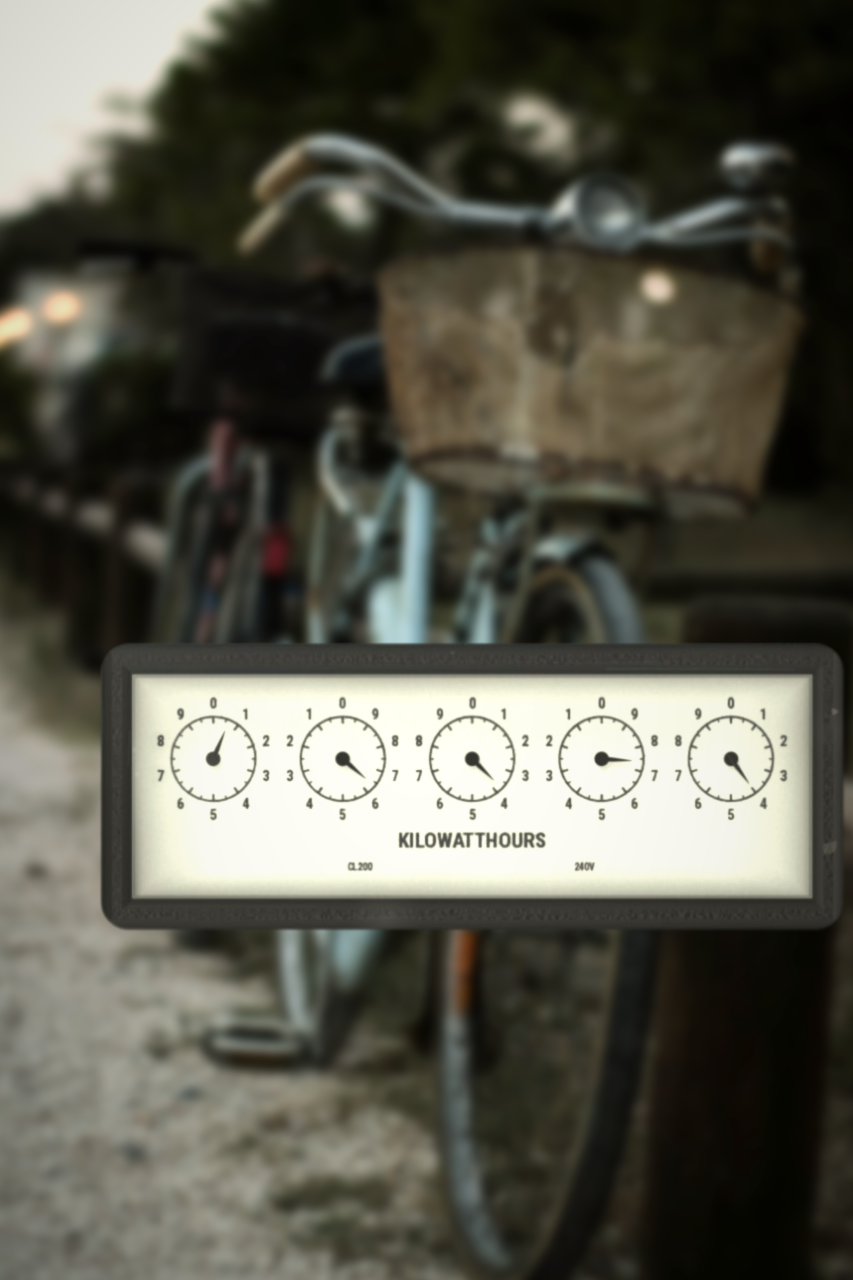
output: 6374 kWh
